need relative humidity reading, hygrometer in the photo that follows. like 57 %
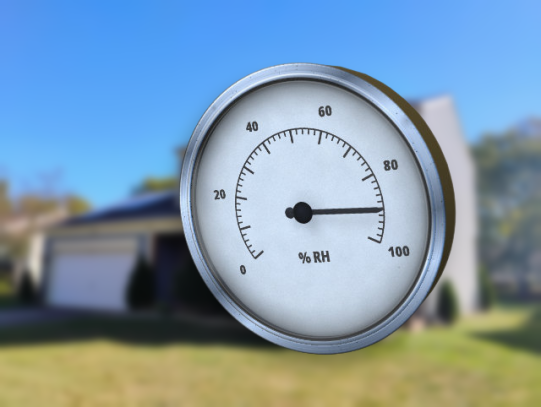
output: 90 %
